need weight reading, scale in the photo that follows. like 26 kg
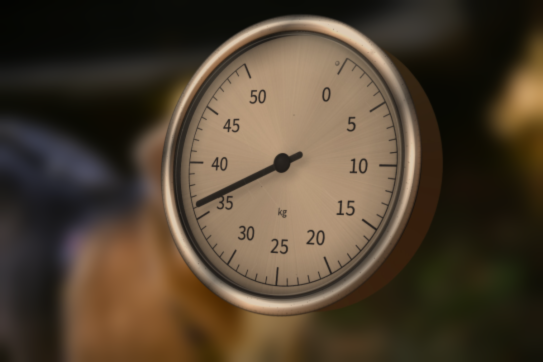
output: 36 kg
